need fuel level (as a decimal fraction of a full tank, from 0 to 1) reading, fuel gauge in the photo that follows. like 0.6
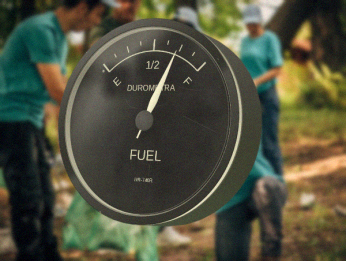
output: 0.75
